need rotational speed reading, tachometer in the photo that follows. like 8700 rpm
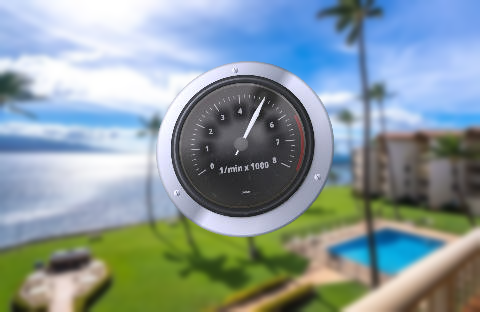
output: 5000 rpm
